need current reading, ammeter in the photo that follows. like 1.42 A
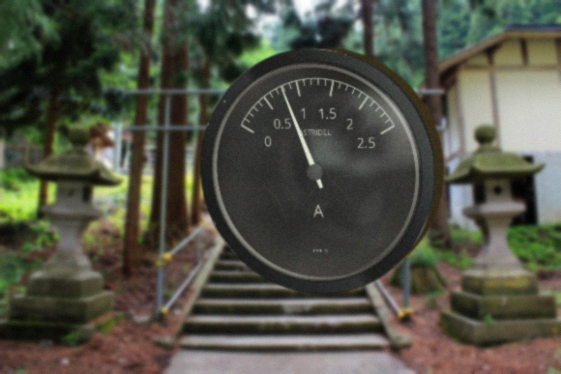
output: 0.8 A
